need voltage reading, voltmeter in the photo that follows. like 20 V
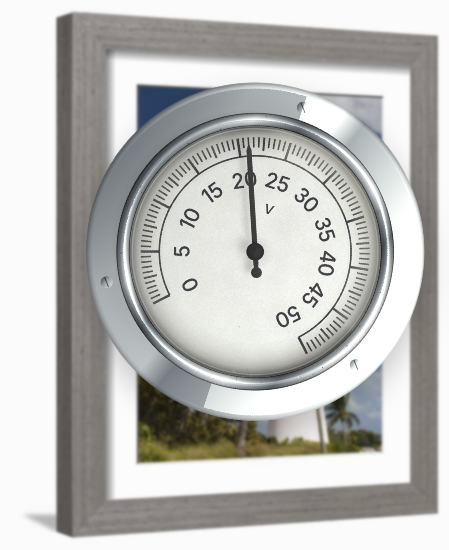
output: 21 V
